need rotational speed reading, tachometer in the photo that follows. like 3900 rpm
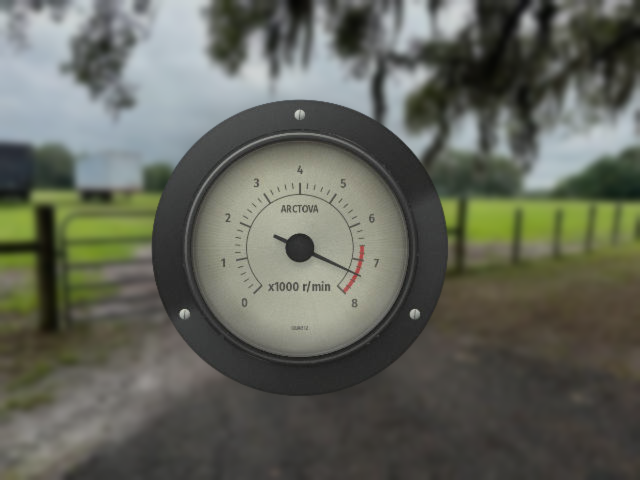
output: 7400 rpm
